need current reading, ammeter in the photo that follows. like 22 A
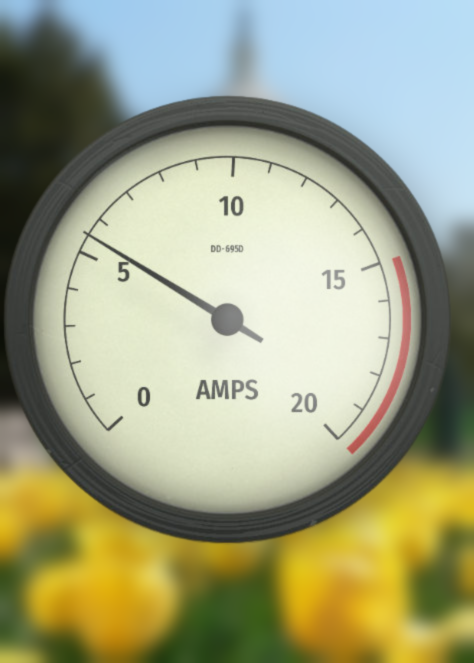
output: 5.5 A
